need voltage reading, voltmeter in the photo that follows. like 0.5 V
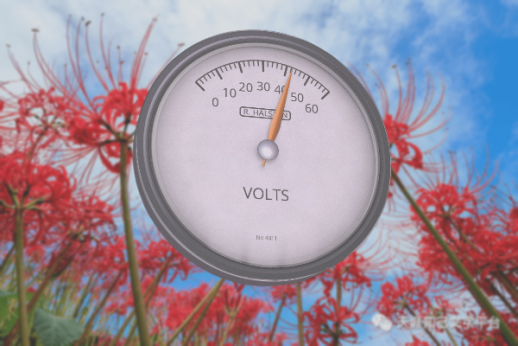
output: 42 V
